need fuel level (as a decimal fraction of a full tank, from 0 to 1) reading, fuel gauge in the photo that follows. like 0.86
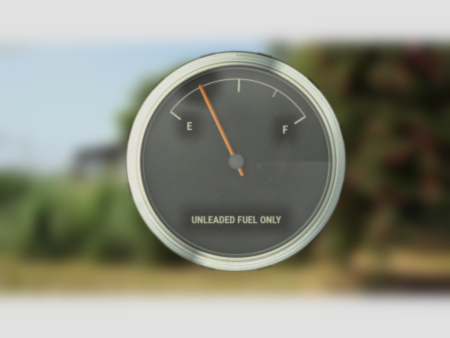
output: 0.25
